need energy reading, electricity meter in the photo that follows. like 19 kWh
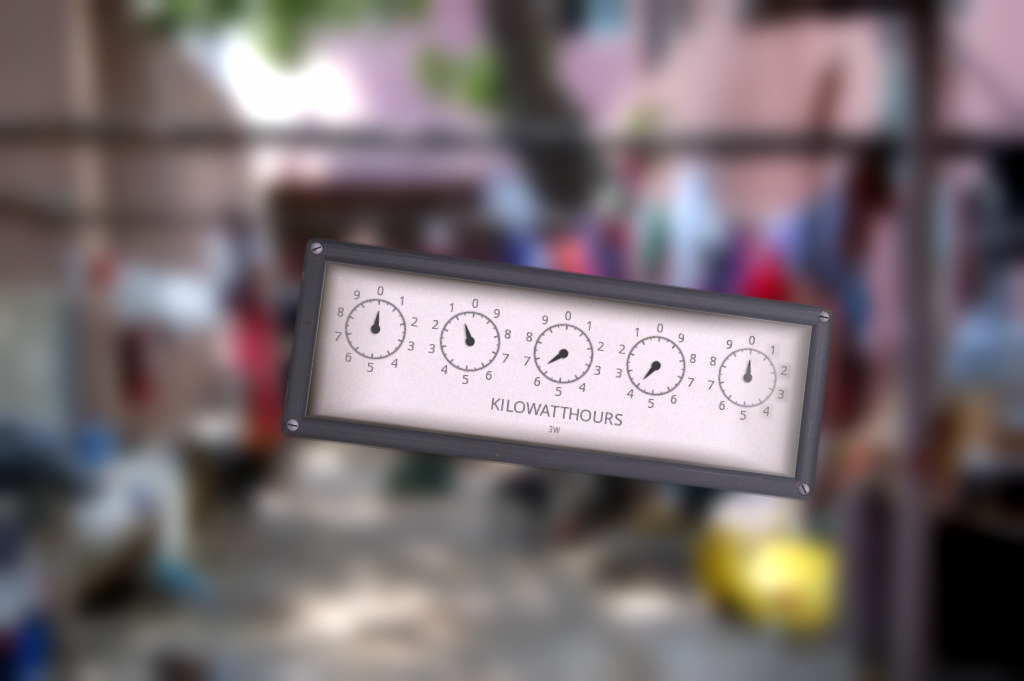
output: 640 kWh
